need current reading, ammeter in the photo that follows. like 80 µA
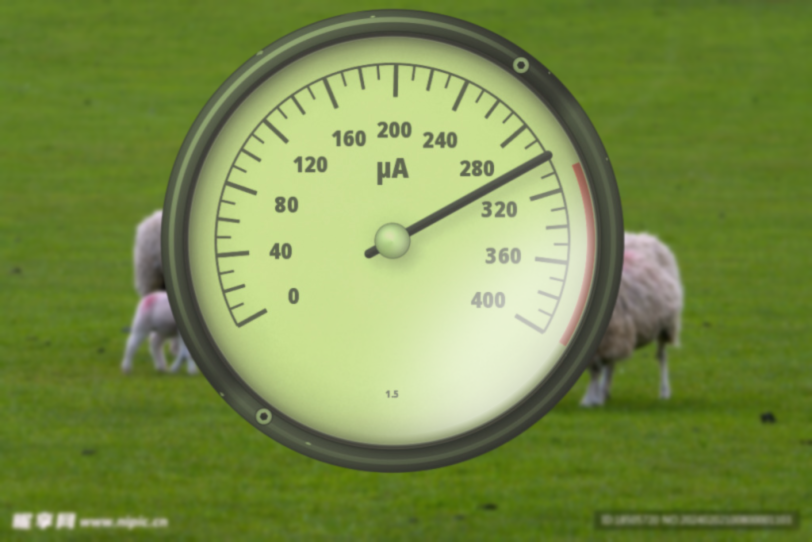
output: 300 µA
